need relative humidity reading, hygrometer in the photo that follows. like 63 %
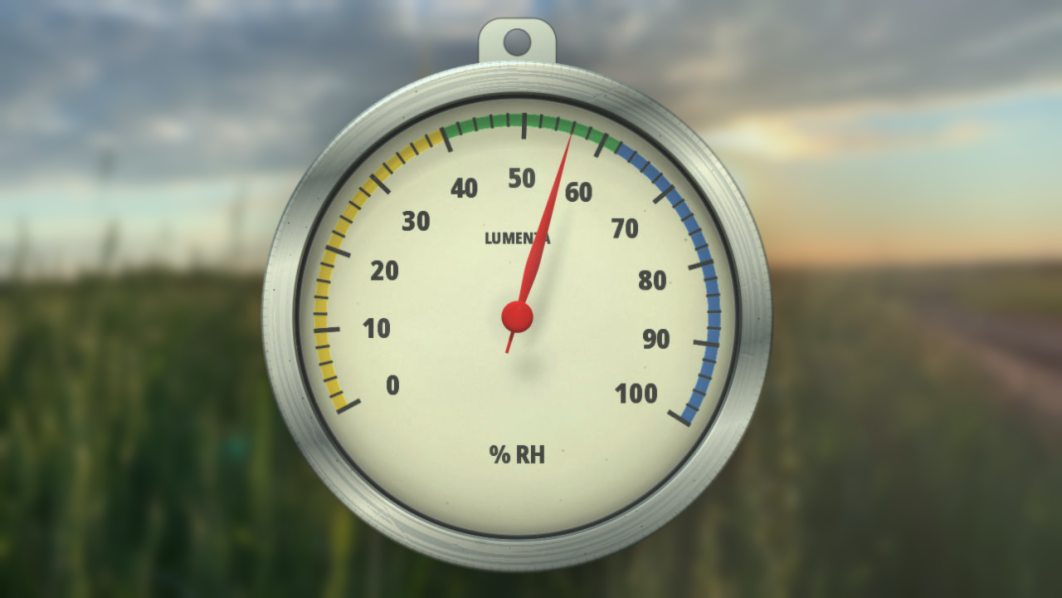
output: 56 %
